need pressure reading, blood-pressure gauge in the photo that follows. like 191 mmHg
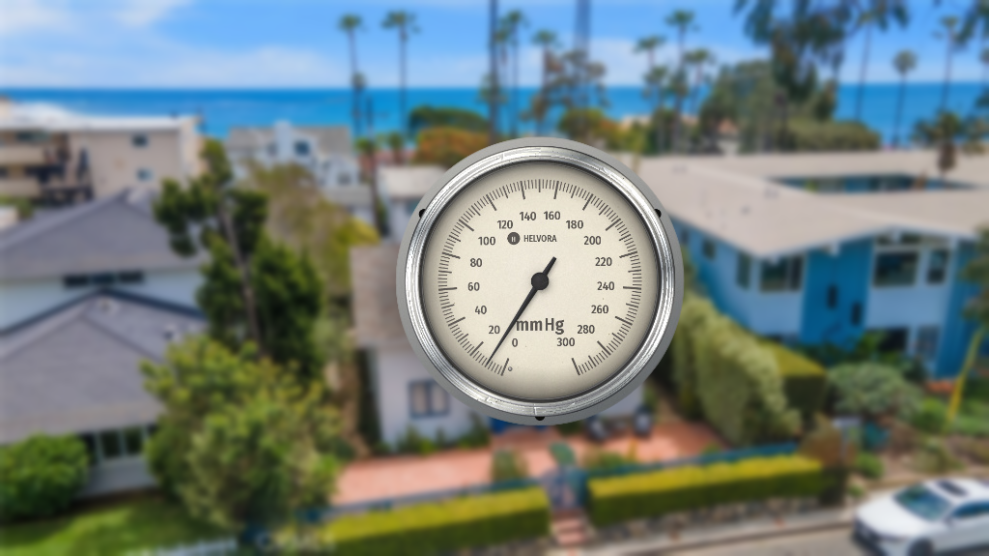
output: 10 mmHg
